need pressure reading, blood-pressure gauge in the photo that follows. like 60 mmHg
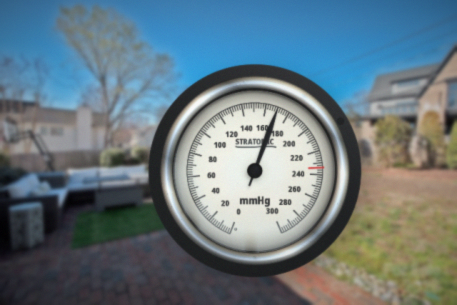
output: 170 mmHg
